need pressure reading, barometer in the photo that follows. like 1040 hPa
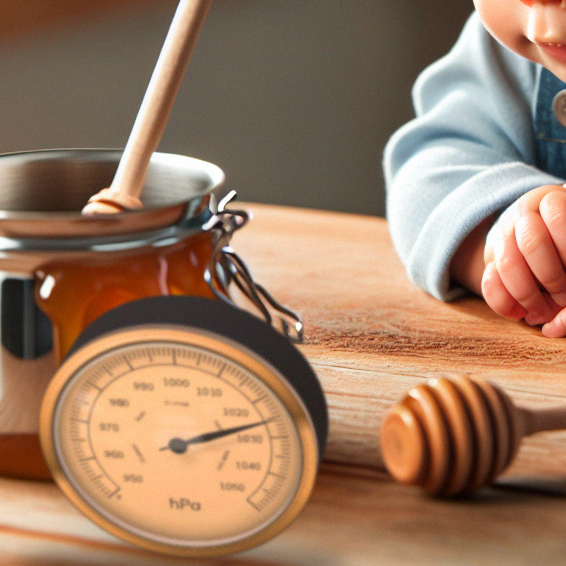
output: 1025 hPa
